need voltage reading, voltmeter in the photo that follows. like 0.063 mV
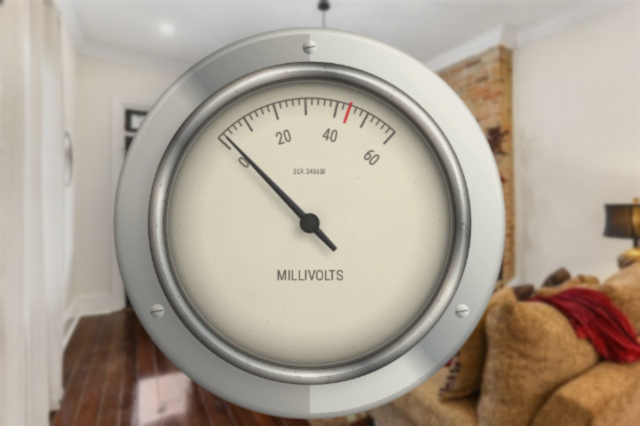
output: 2 mV
